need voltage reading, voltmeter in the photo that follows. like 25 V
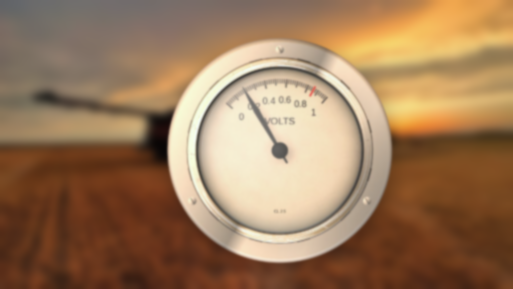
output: 0.2 V
